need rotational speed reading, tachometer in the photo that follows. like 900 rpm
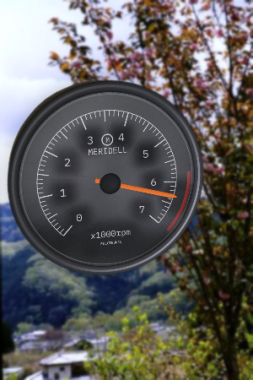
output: 6300 rpm
